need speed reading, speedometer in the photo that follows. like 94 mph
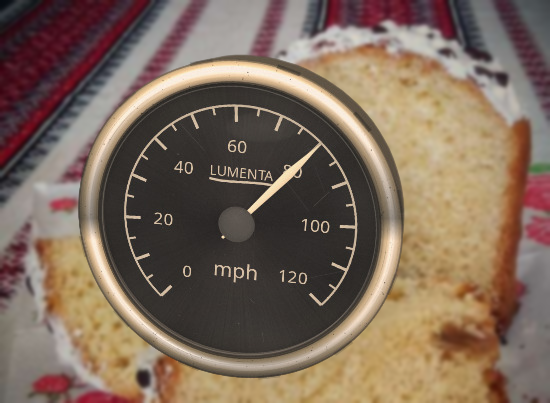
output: 80 mph
